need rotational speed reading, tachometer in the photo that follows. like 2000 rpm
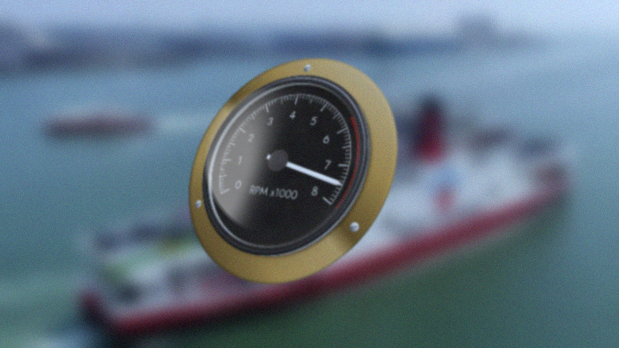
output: 7500 rpm
